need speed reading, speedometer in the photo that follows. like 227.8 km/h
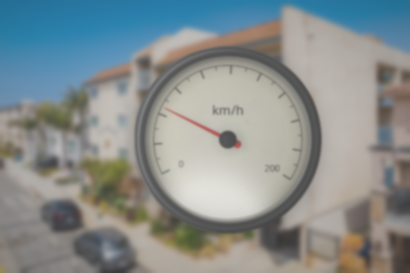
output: 45 km/h
